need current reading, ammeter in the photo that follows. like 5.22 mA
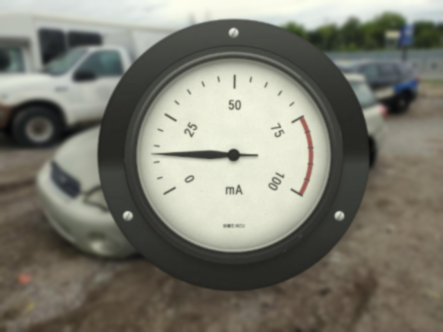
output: 12.5 mA
